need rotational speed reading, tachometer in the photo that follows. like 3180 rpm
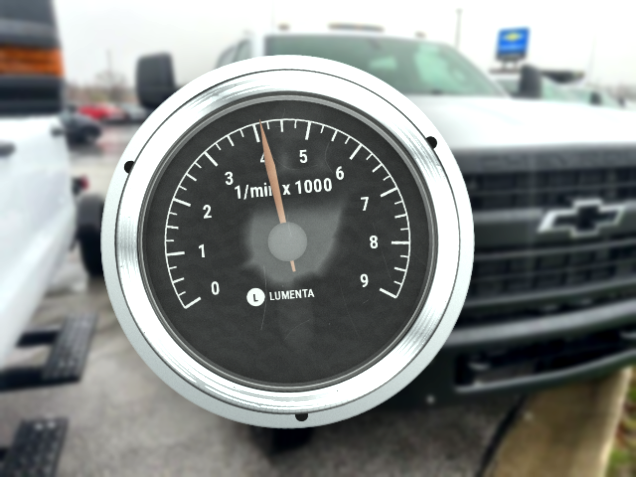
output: 4125 rpm
